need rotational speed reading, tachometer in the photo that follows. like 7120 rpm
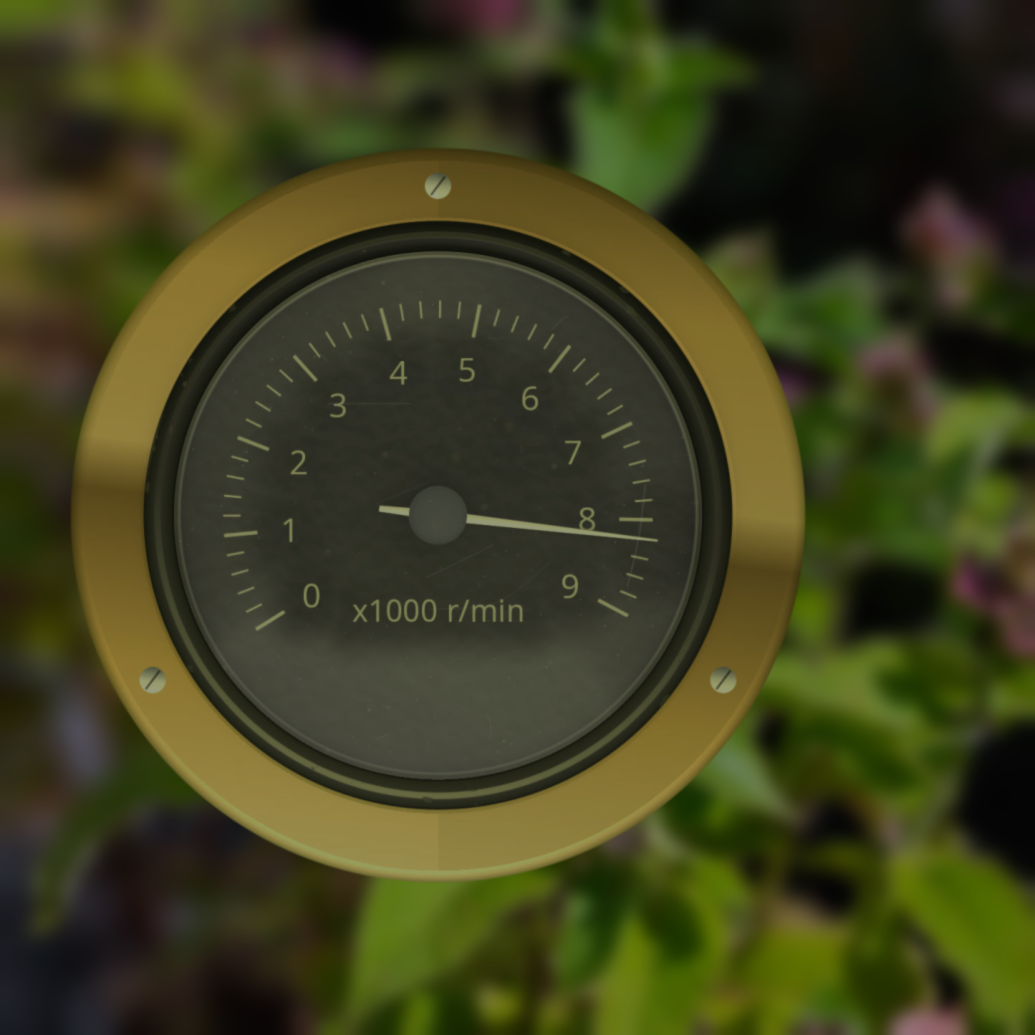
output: 8200 rpm
